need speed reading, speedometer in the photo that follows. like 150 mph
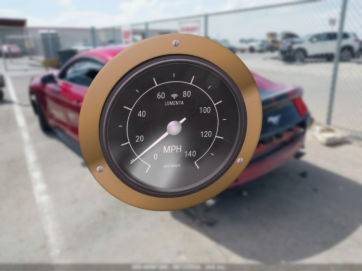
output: 10 mph
